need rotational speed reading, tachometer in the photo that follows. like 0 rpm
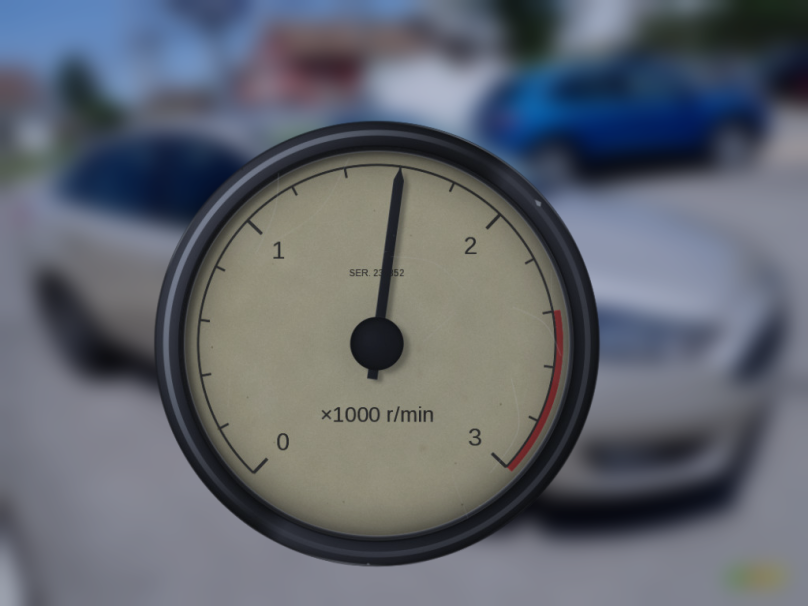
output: 1600 rpm
